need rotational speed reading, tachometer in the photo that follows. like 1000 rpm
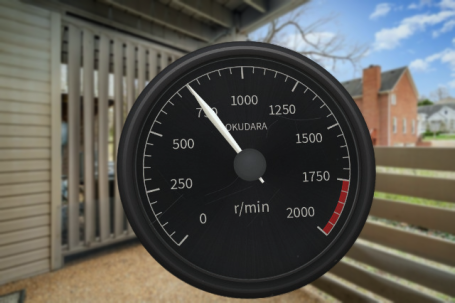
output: 750 rpm
